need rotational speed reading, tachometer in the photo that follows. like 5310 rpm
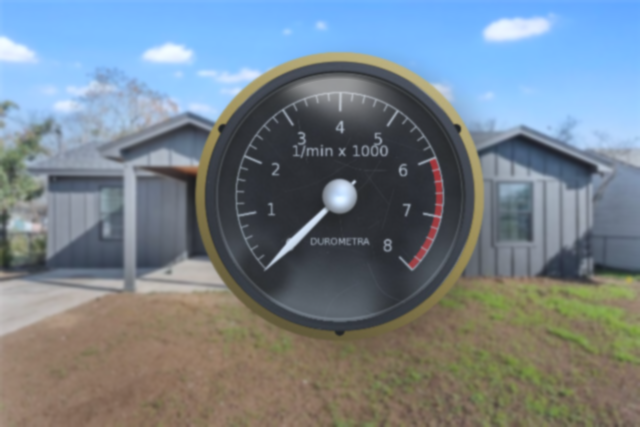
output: 0 rpm
